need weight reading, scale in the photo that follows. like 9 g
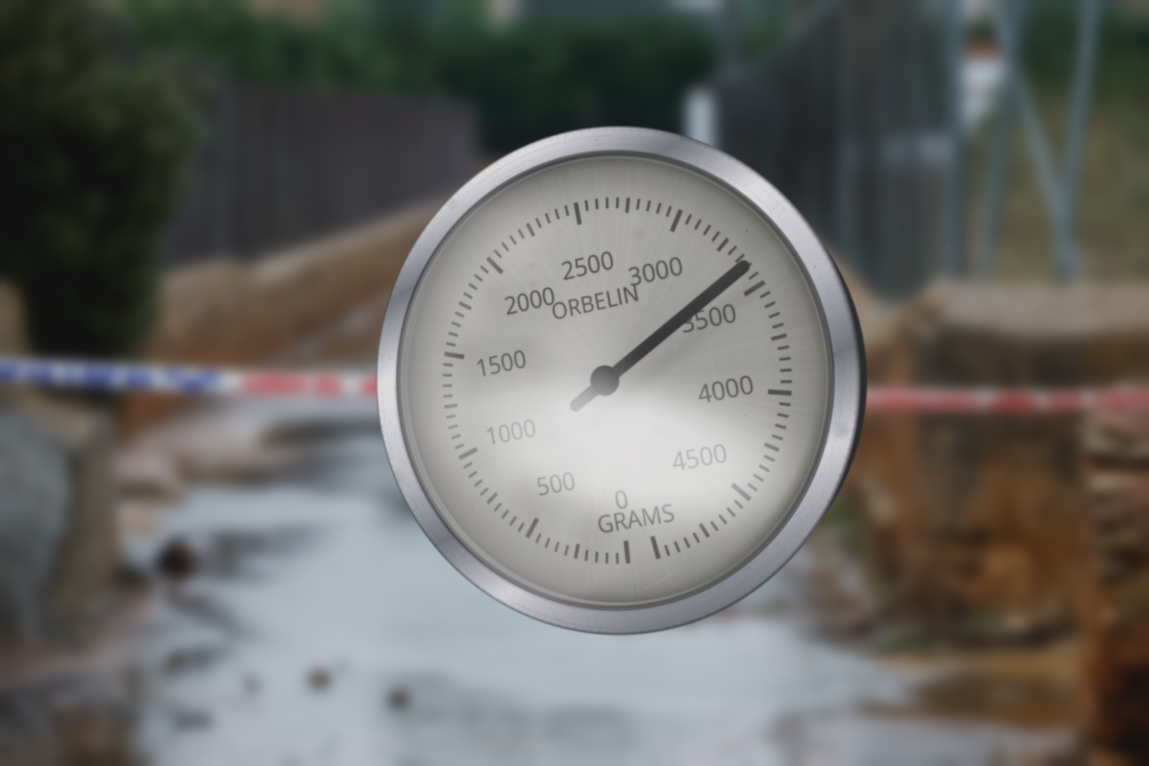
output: 3400 g
